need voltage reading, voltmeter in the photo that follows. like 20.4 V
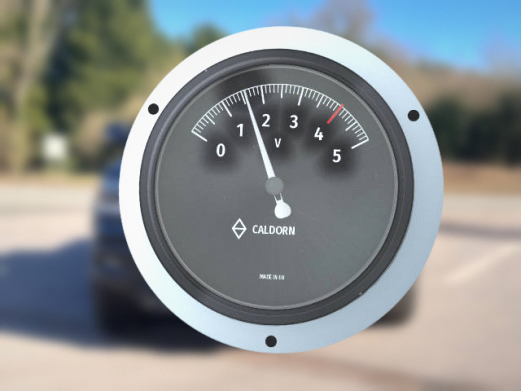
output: 1.6 V
